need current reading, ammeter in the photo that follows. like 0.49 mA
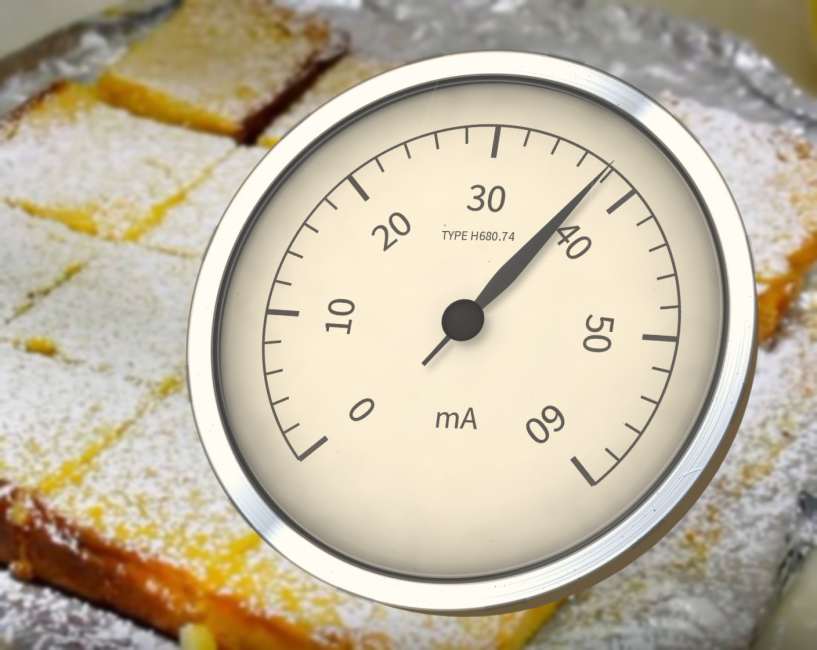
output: 38 mA
